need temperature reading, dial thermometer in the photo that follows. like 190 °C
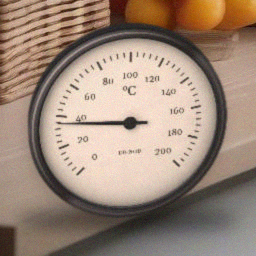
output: 36 °C
